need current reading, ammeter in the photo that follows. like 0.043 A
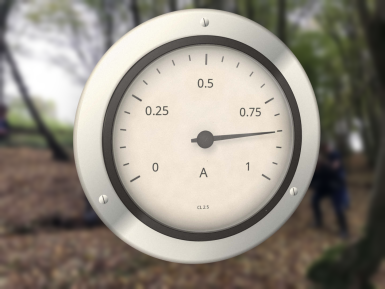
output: 0.85 A
